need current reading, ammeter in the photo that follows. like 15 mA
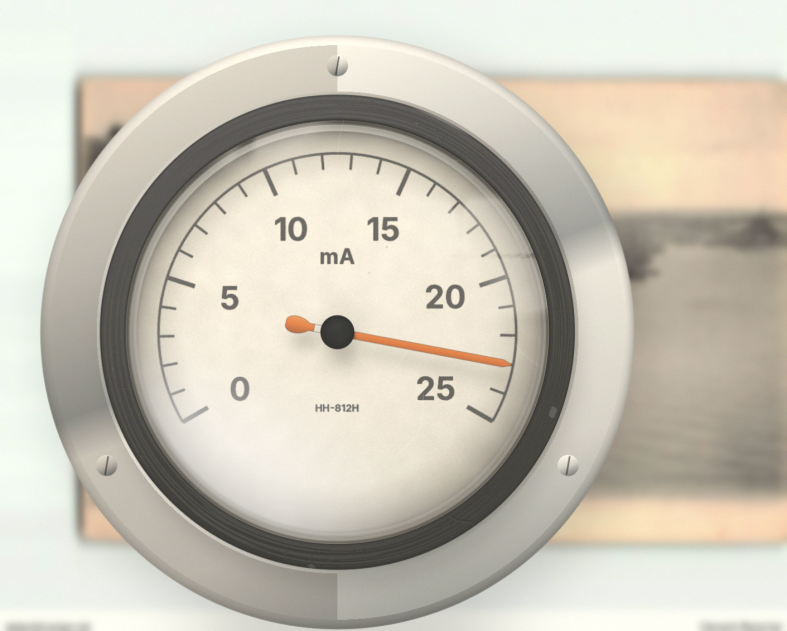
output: 23 mA
